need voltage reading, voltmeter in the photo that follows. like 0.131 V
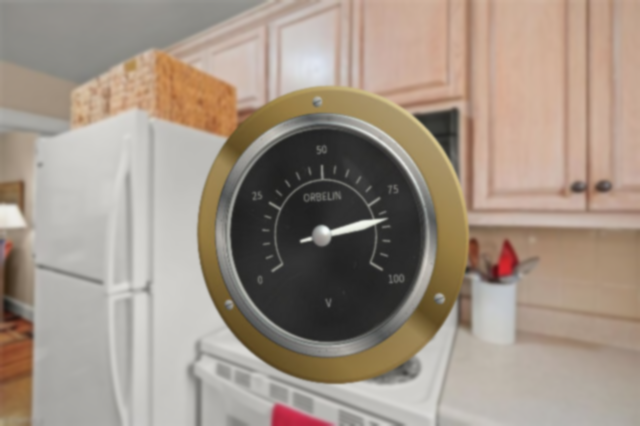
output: 82.5 V
